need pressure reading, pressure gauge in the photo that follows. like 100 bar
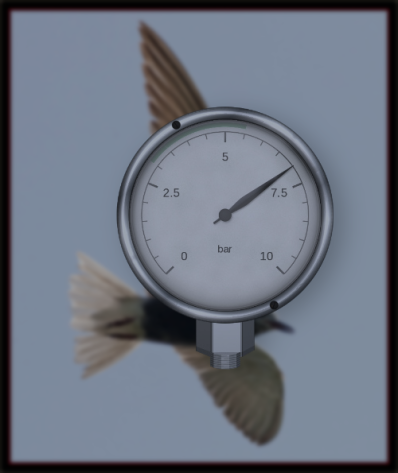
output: 7 bar
